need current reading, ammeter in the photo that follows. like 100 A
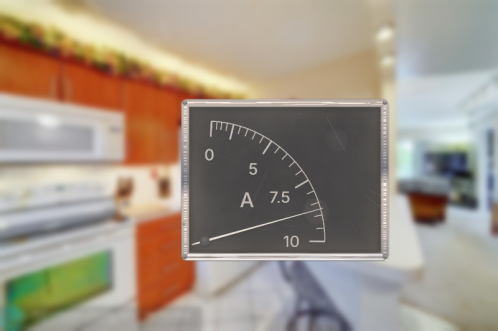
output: 8.75 A
